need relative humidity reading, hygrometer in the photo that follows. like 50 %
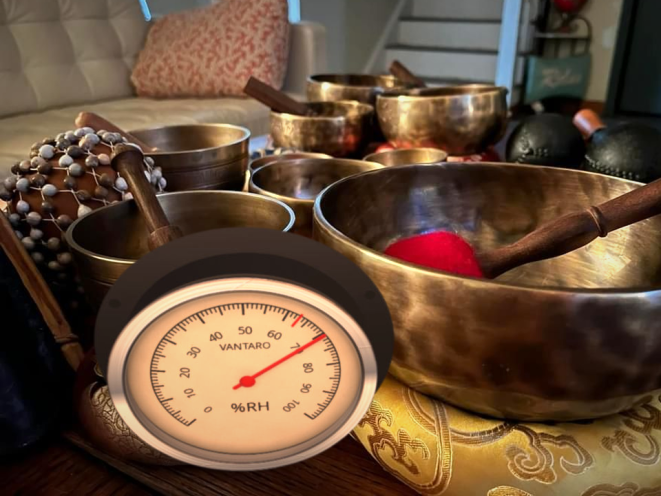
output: 70 %
